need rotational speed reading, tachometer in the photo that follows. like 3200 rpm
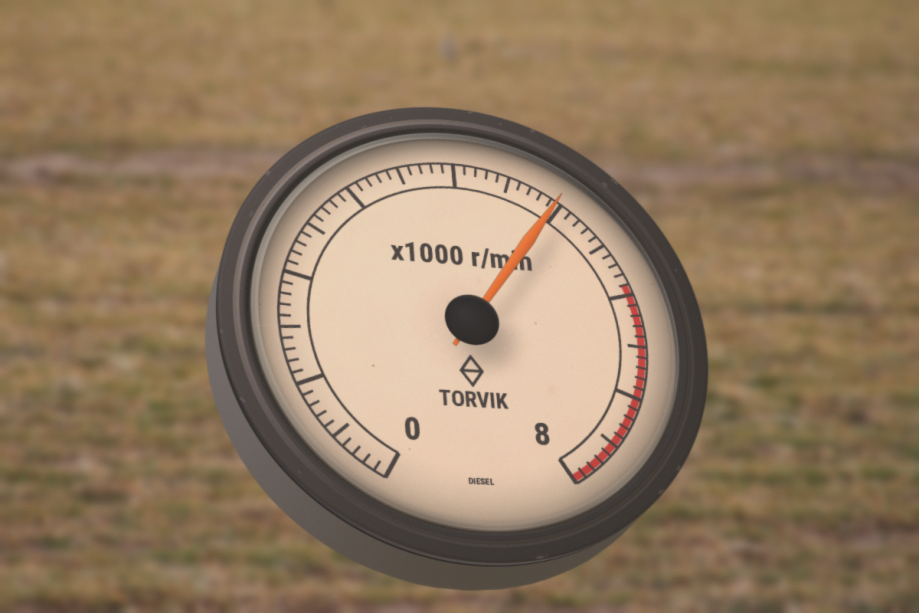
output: 4950 rpm
